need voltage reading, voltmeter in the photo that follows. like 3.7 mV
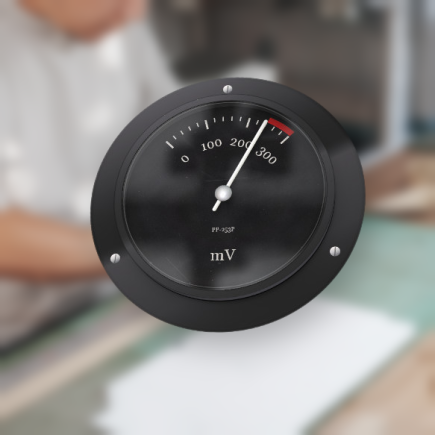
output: 240 mV
